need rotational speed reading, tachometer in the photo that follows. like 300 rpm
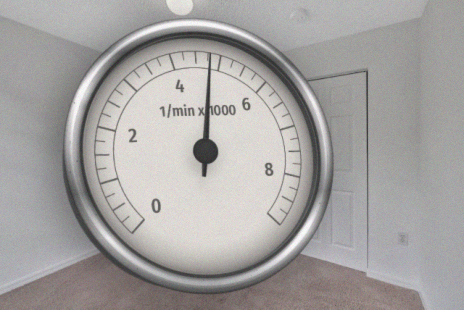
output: 4750 rpm
